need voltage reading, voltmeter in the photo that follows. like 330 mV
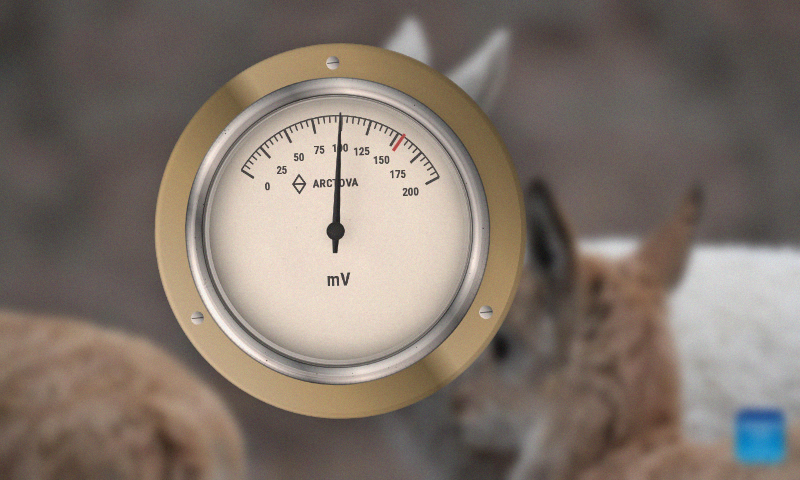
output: 100 mV
